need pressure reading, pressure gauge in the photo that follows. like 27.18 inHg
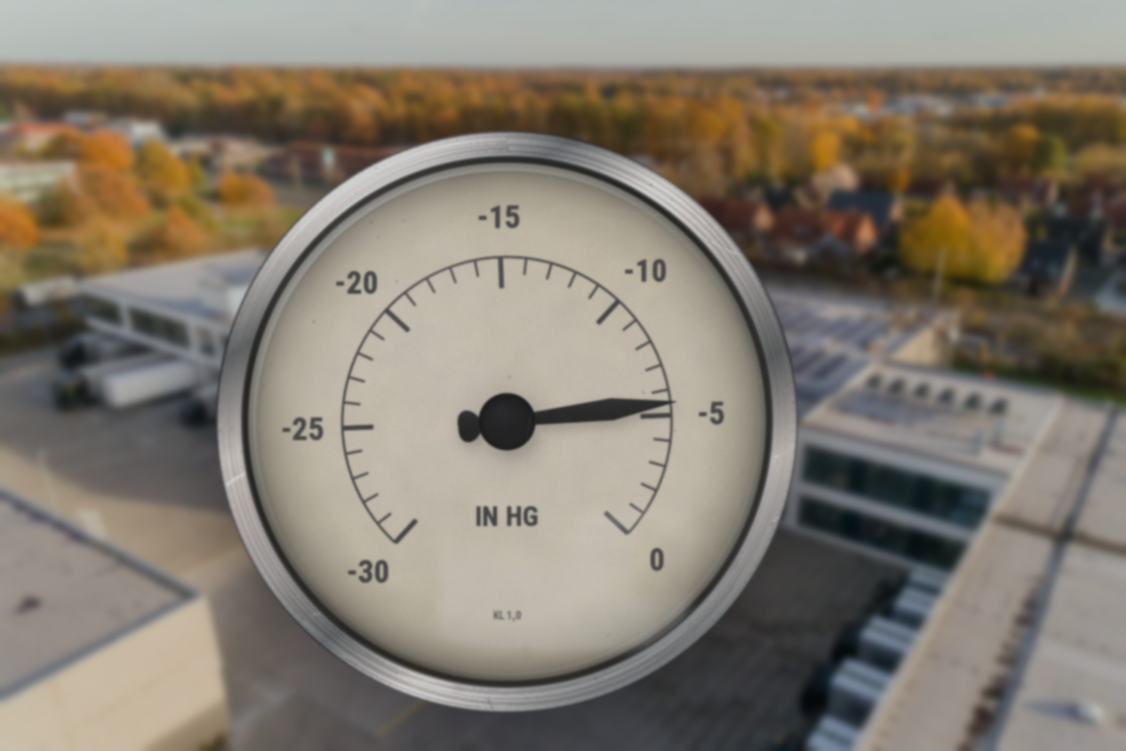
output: -5.5 inHg
